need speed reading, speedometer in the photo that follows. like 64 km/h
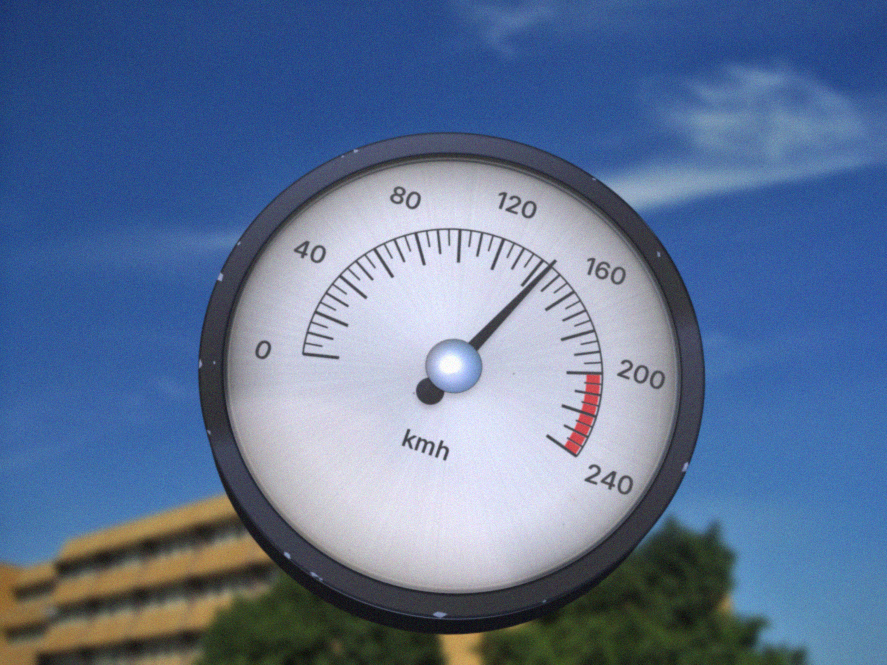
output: 145 km/h
